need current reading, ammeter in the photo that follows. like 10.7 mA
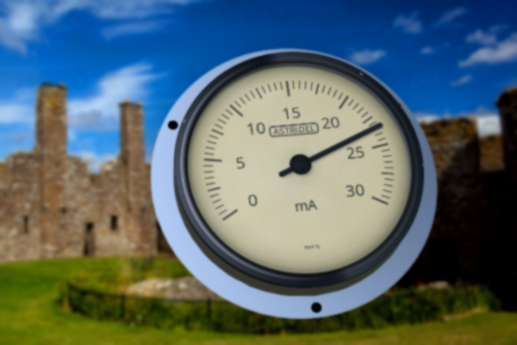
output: 23.5 mA
